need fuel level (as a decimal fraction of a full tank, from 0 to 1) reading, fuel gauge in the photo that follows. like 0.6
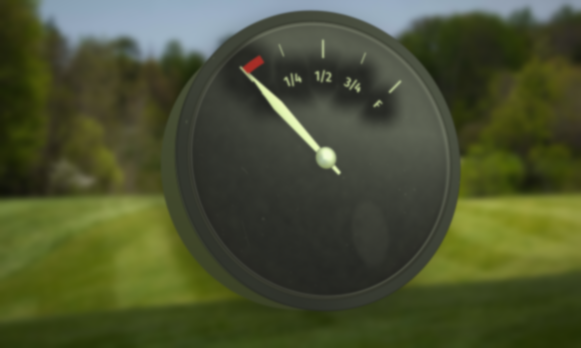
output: 0
